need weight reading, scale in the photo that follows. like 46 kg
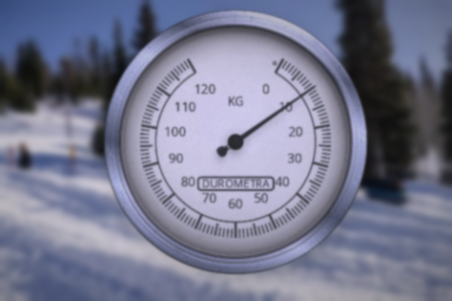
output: 10 kg
